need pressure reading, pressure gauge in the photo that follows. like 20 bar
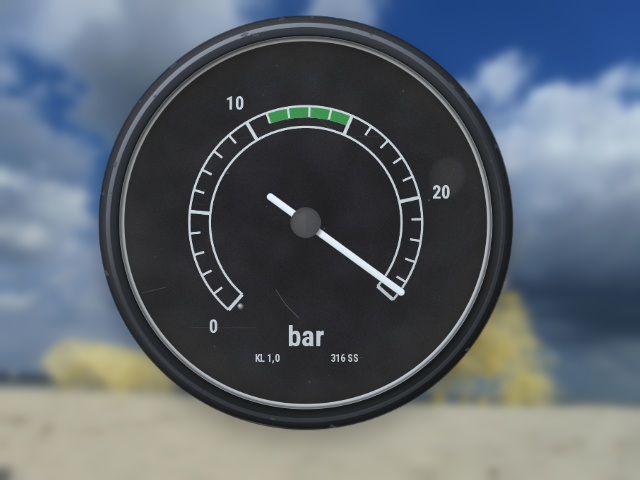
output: 24.5 bar
